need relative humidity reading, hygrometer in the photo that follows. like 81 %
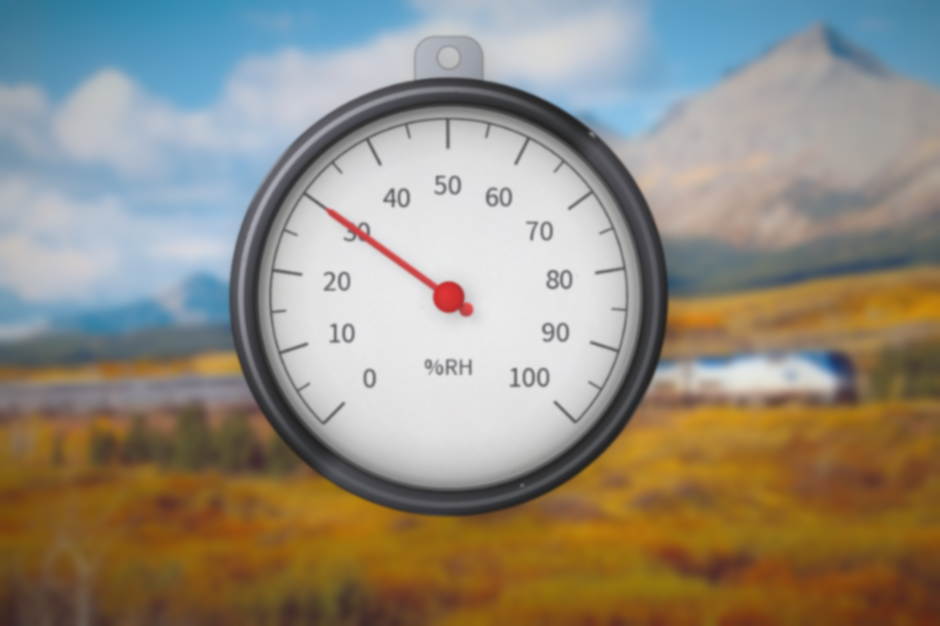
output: 30 %
